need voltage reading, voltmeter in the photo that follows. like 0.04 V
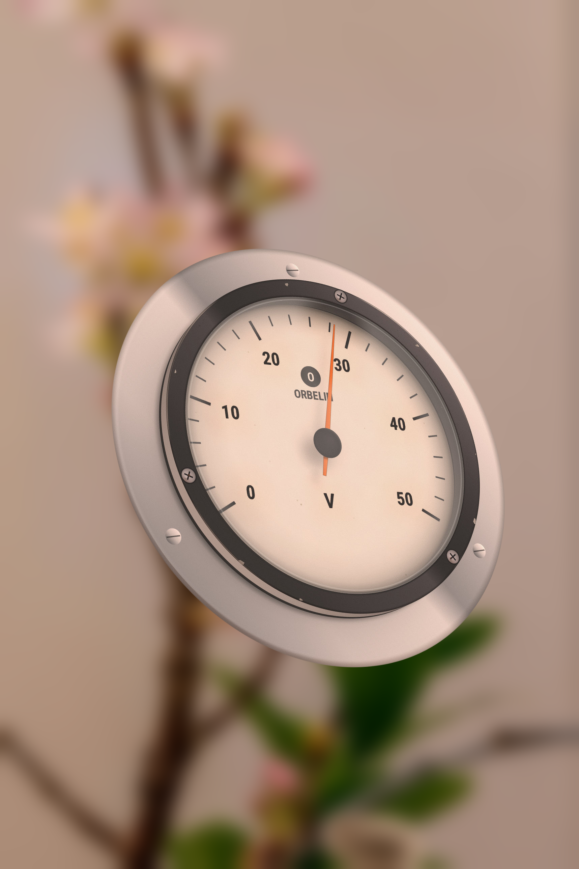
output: 28 V
